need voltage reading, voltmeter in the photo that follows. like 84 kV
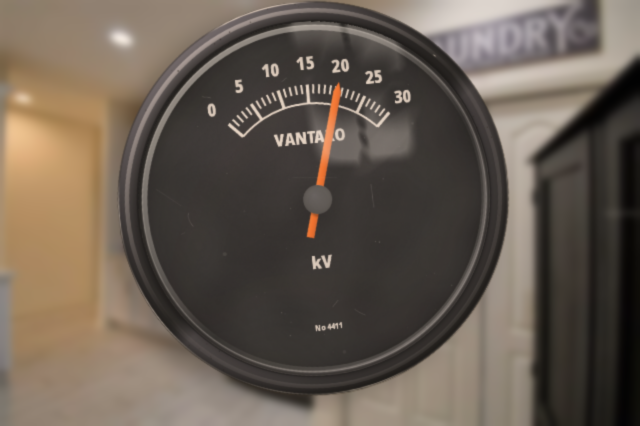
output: 20 kV
